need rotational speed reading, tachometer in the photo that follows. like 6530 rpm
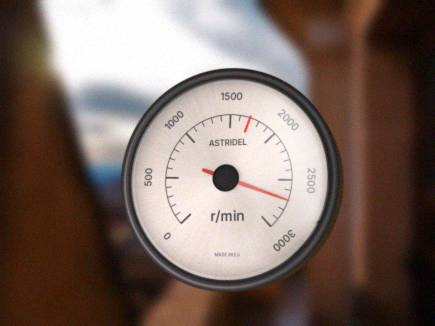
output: 2700 rpm
